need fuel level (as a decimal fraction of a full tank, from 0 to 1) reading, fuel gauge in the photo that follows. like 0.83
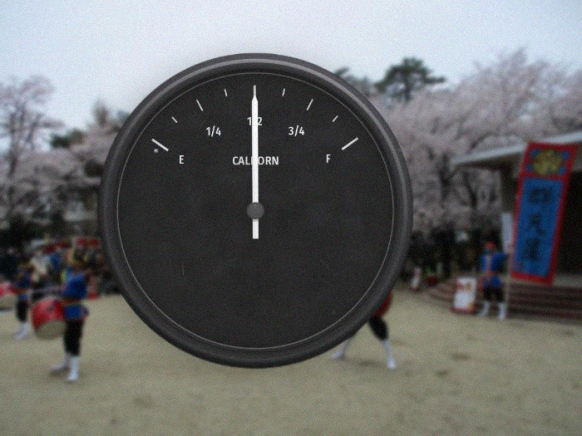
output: 0.5
